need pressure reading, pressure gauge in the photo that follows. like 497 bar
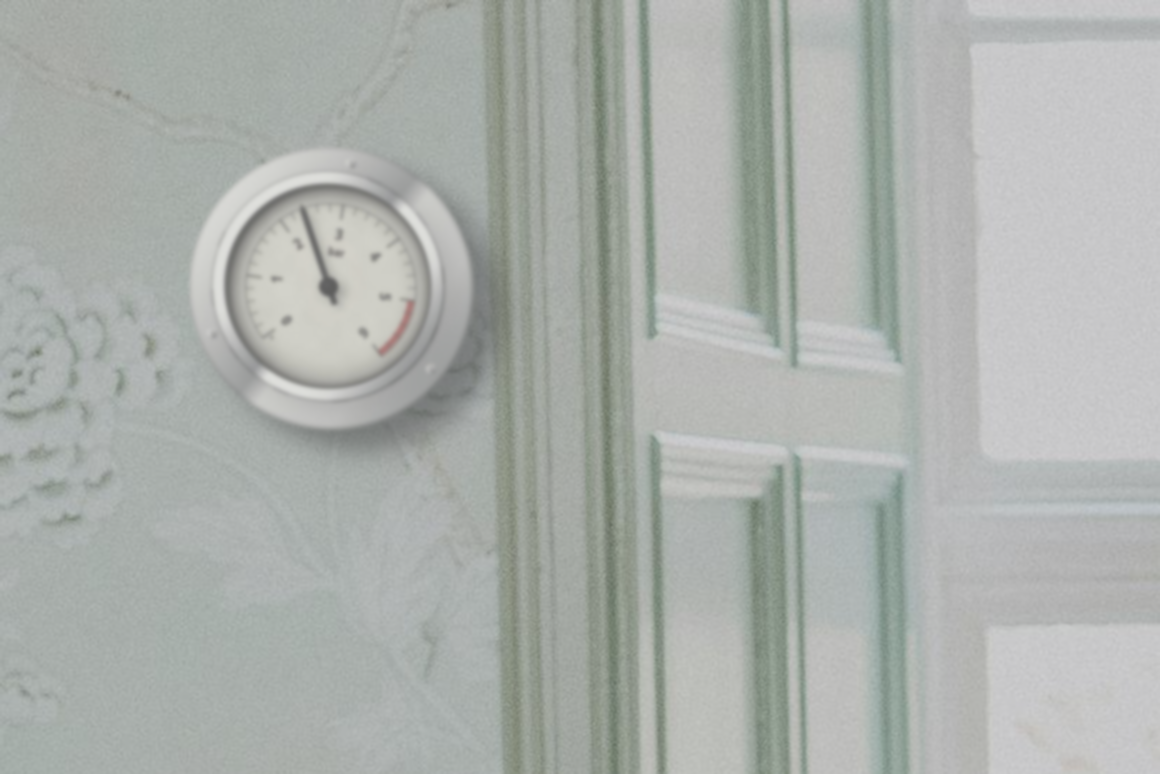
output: 2.4 bar
